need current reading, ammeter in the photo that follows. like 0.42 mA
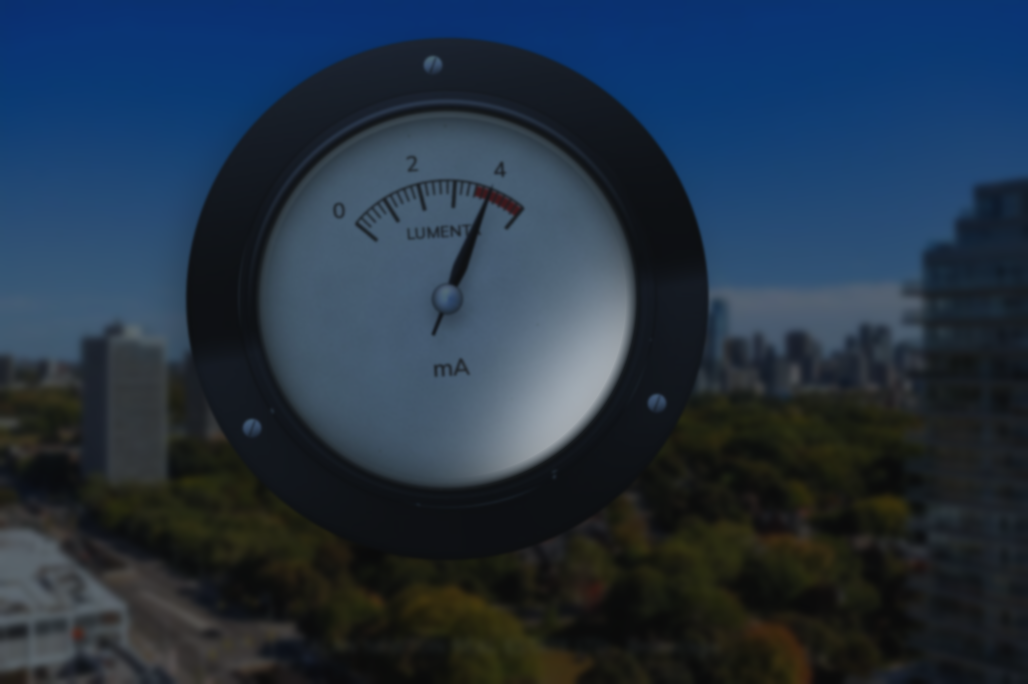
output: 4 mA
